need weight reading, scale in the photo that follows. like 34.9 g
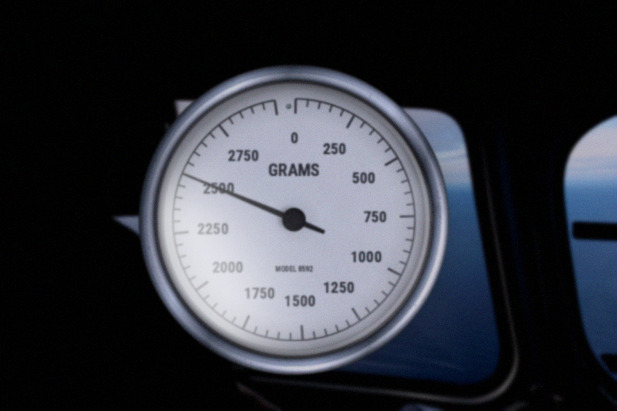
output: 2500 g
